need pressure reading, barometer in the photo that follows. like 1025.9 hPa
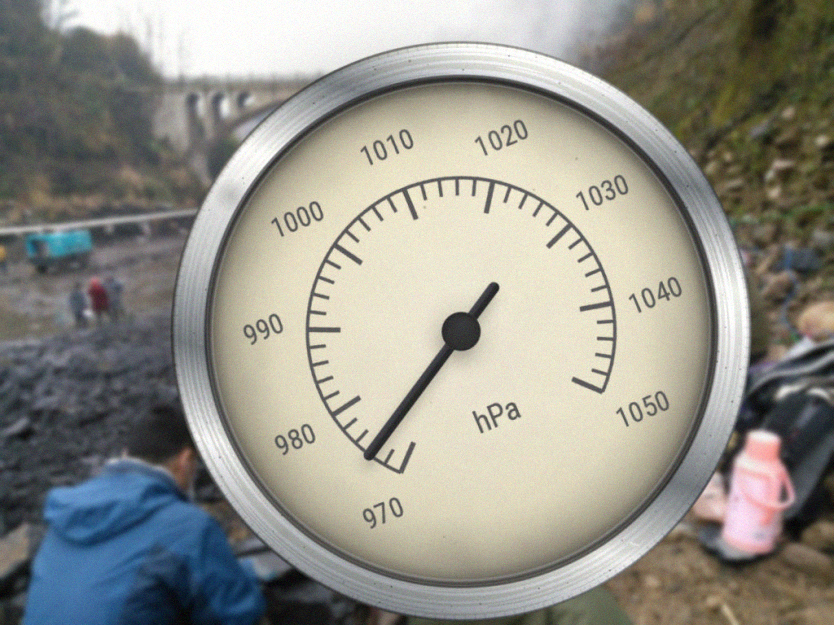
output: 974 hPa
